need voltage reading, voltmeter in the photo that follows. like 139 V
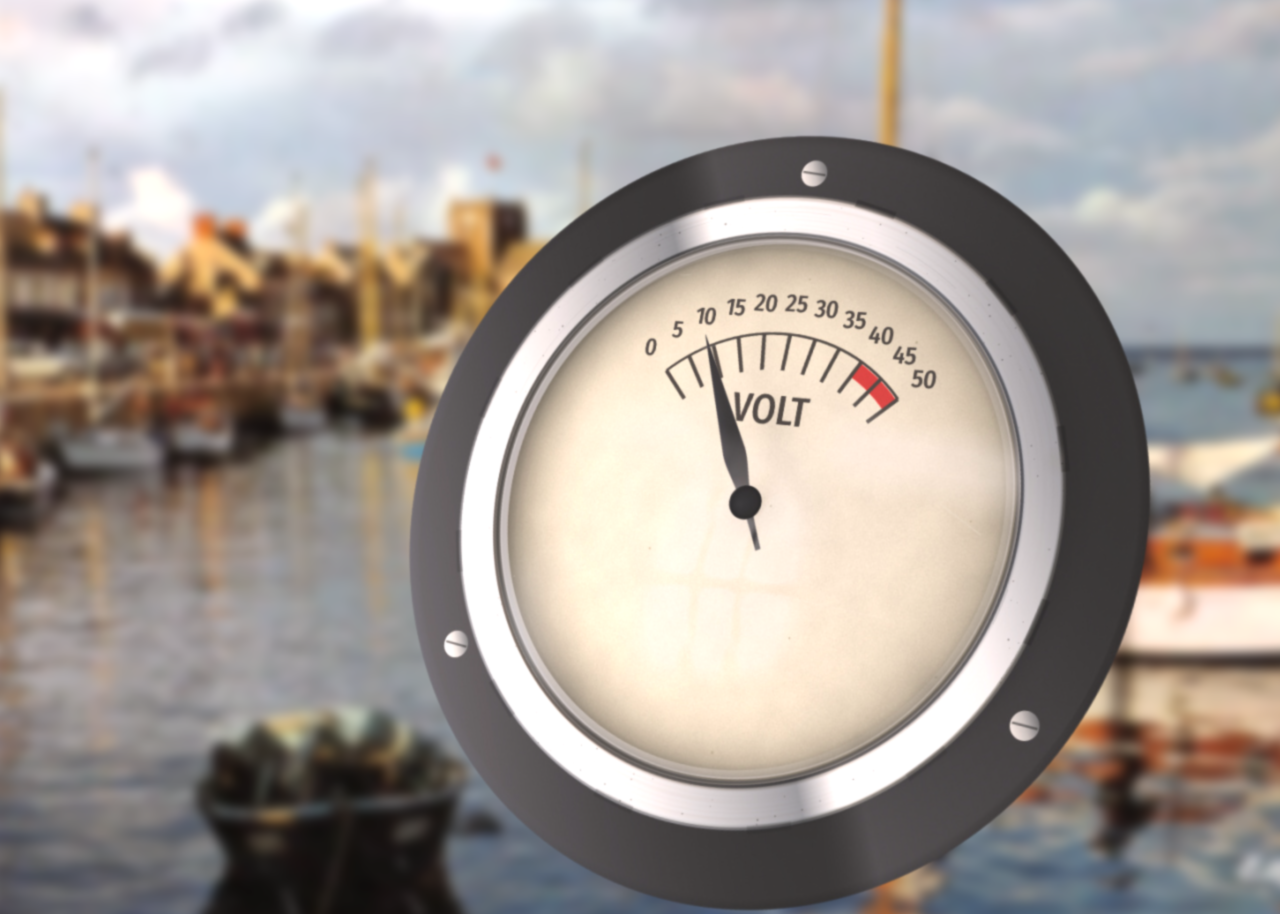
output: 10 V
